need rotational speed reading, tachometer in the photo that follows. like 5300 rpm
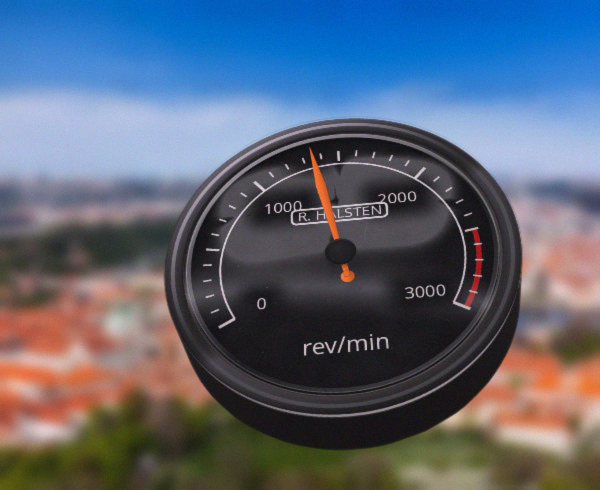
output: 1350 rpm
